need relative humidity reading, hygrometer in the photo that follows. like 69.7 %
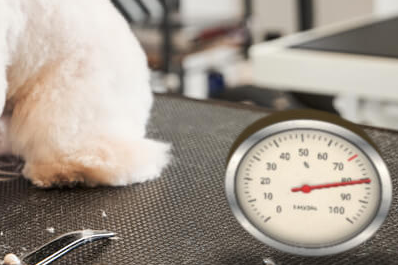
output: 80 %
